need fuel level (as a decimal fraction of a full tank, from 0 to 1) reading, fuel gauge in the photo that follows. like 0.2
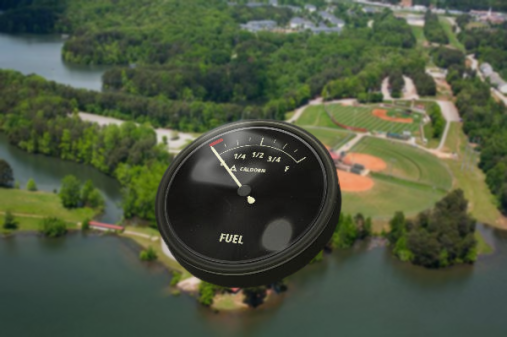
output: 0
